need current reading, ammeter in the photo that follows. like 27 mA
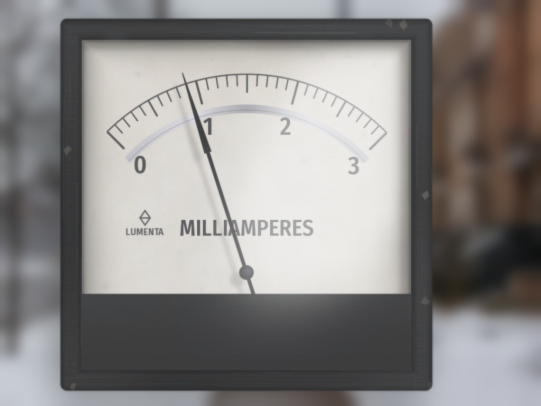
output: 0.9 mA
